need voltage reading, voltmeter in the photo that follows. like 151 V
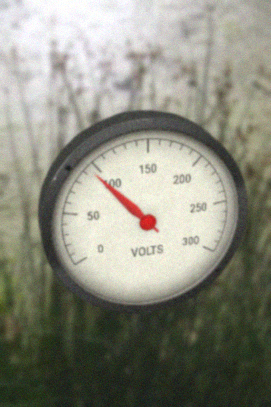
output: 95 V
